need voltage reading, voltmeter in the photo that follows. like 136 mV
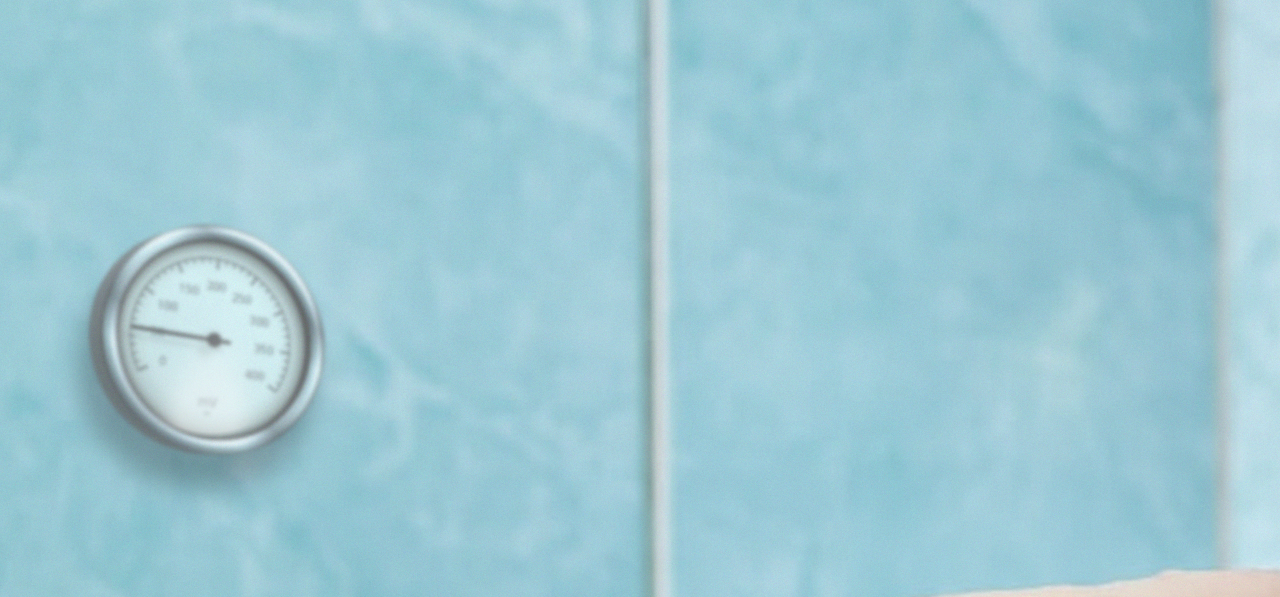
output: 50 mV
